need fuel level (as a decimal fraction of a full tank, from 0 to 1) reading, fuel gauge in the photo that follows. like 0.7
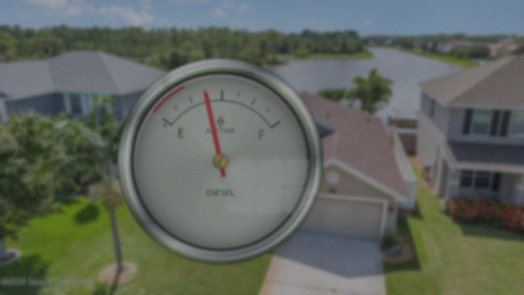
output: 0.375
